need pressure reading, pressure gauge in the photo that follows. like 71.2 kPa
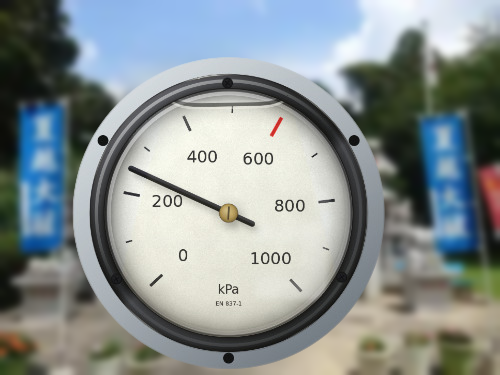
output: 250 kPa
